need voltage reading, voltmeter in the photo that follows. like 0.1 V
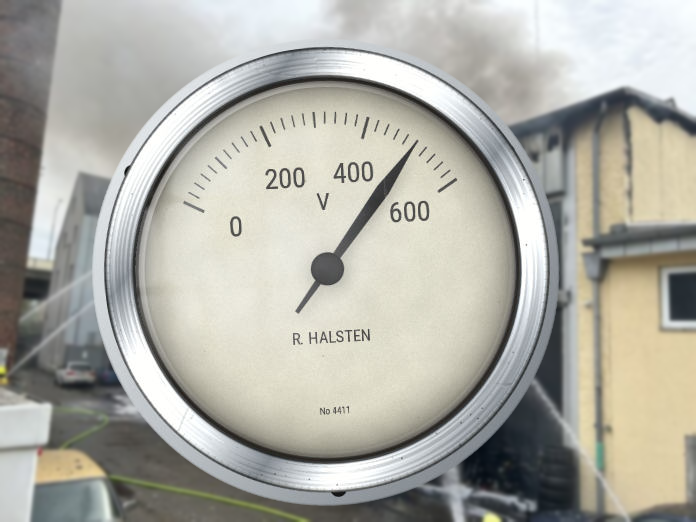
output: 500 V
